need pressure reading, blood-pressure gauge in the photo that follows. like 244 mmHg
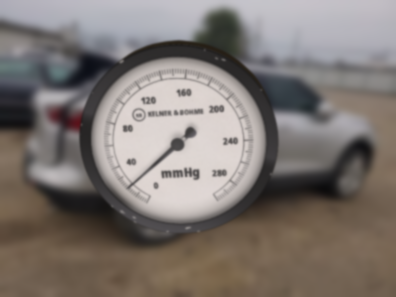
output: 20 mmHg
